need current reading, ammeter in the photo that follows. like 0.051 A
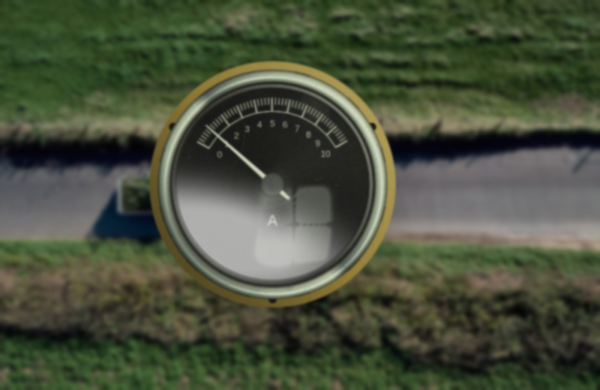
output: 1 A
